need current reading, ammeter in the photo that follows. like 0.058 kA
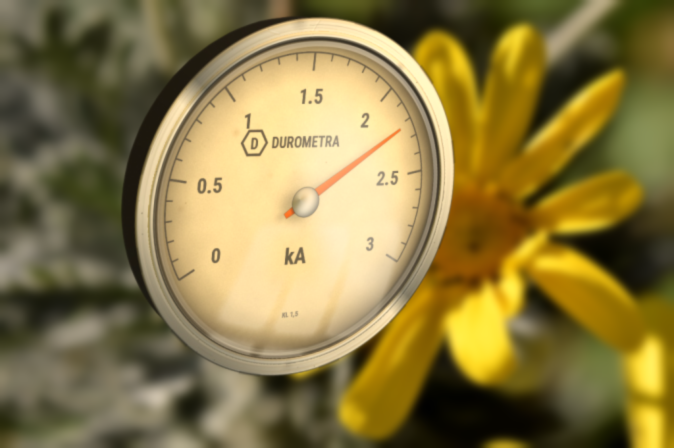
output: 2.2 kA
